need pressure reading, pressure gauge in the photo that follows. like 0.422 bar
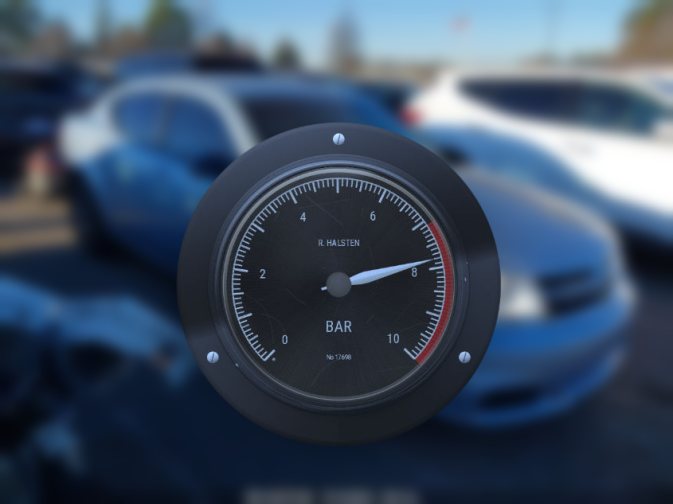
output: 7.8 bar
